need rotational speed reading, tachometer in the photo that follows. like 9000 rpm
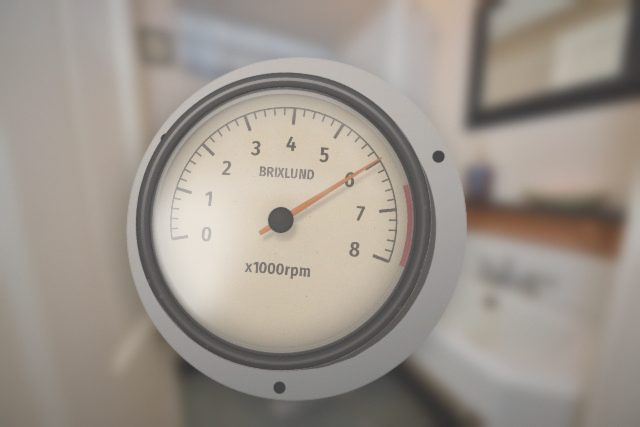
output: 6000 rpm
